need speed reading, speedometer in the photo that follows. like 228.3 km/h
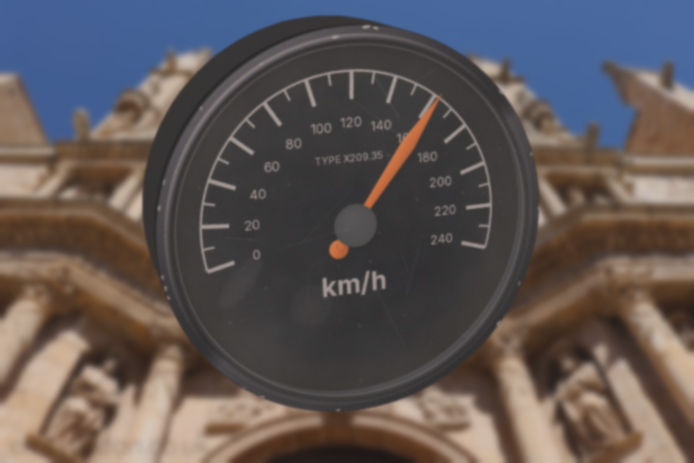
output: 160 km/h
